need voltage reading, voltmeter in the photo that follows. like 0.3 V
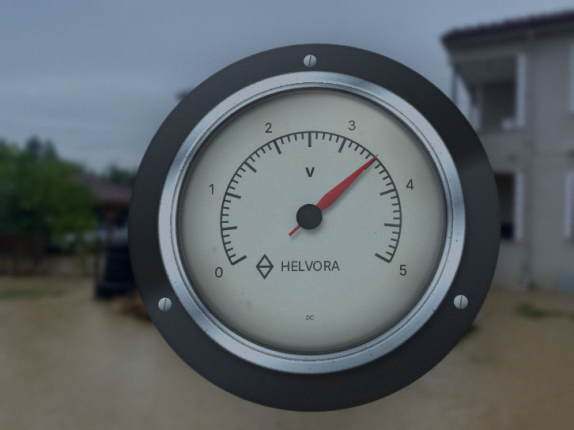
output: 3.5 V
